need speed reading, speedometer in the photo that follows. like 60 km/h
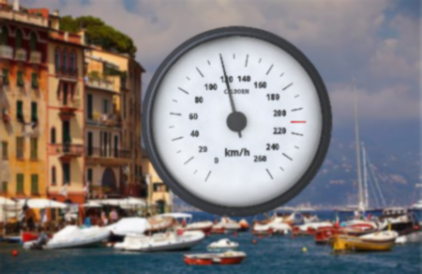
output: 120 km/h
